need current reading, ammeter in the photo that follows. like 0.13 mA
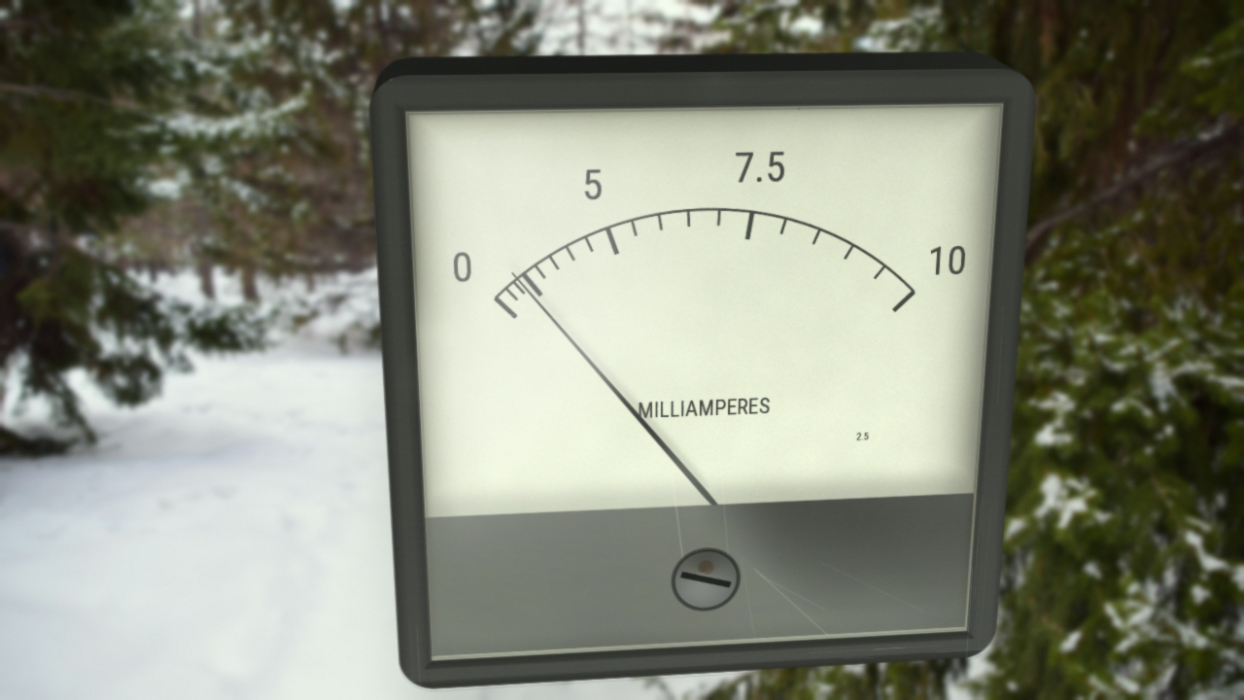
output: 2.25 mA
